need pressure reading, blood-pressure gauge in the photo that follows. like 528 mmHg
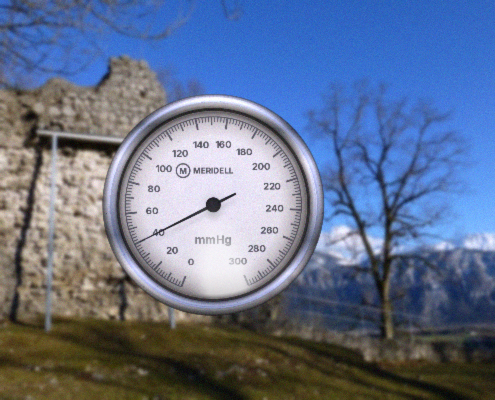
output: 40 mmHg
